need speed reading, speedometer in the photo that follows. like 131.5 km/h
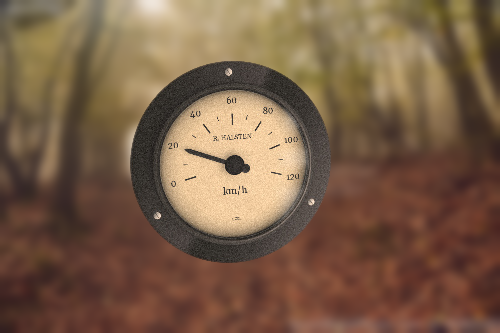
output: 20 km/h
